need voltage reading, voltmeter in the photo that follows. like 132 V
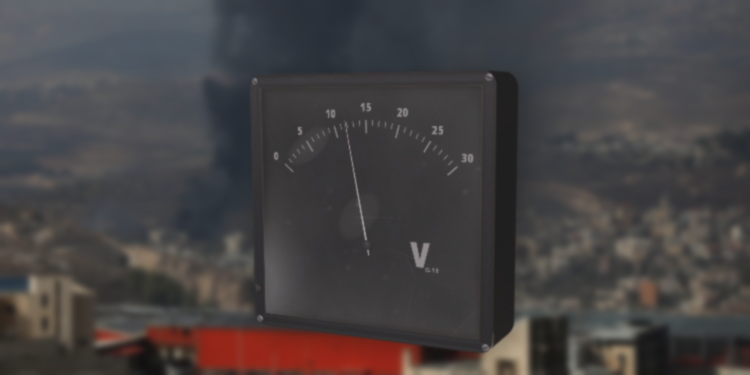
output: 12 V
